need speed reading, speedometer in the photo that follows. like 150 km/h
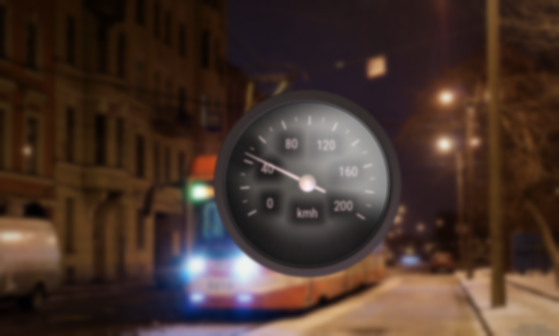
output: 45 km/h
